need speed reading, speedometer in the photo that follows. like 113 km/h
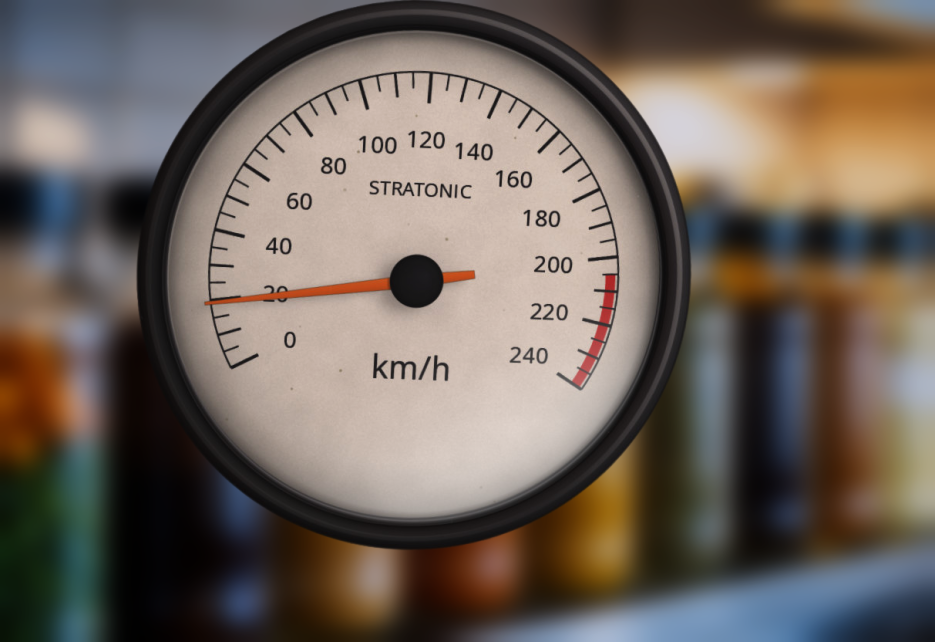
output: 20 km/h
